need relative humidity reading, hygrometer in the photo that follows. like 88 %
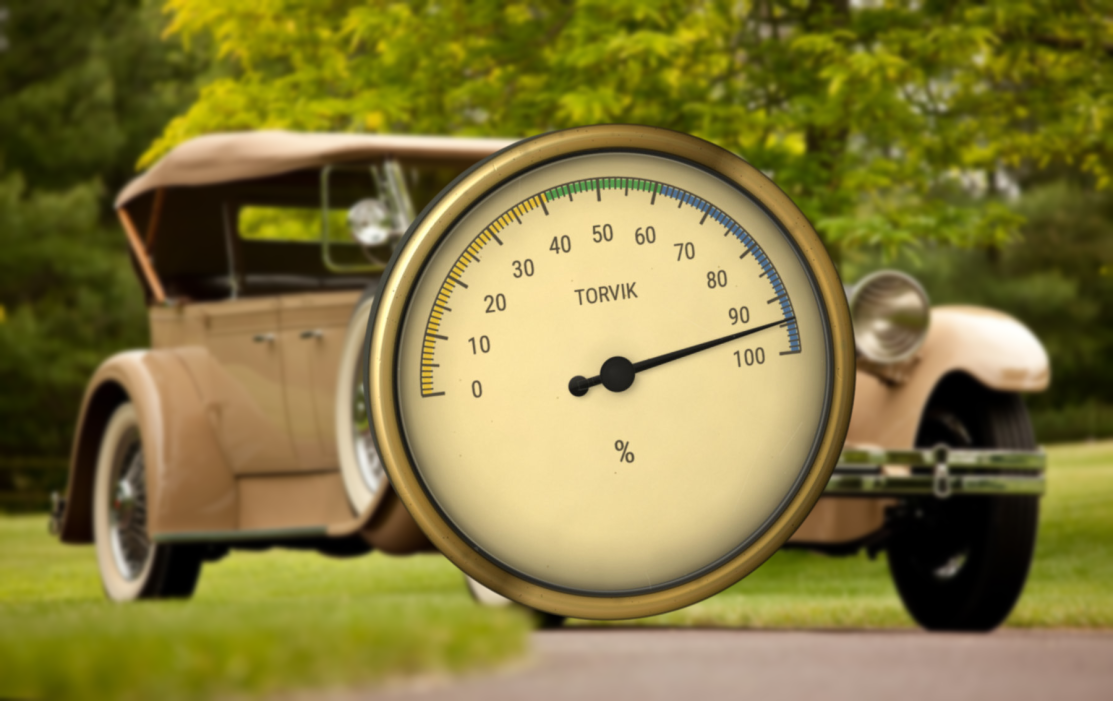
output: 94 %
